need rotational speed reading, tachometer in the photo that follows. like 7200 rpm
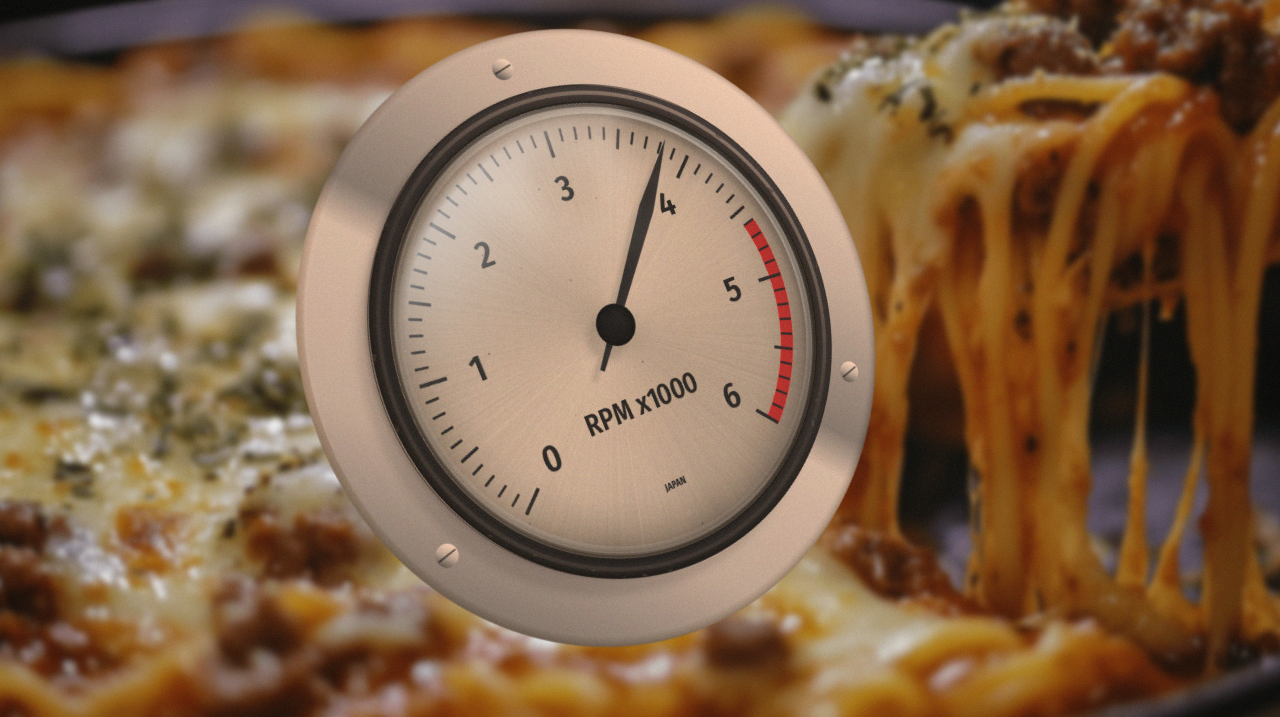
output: 3800 rpm
